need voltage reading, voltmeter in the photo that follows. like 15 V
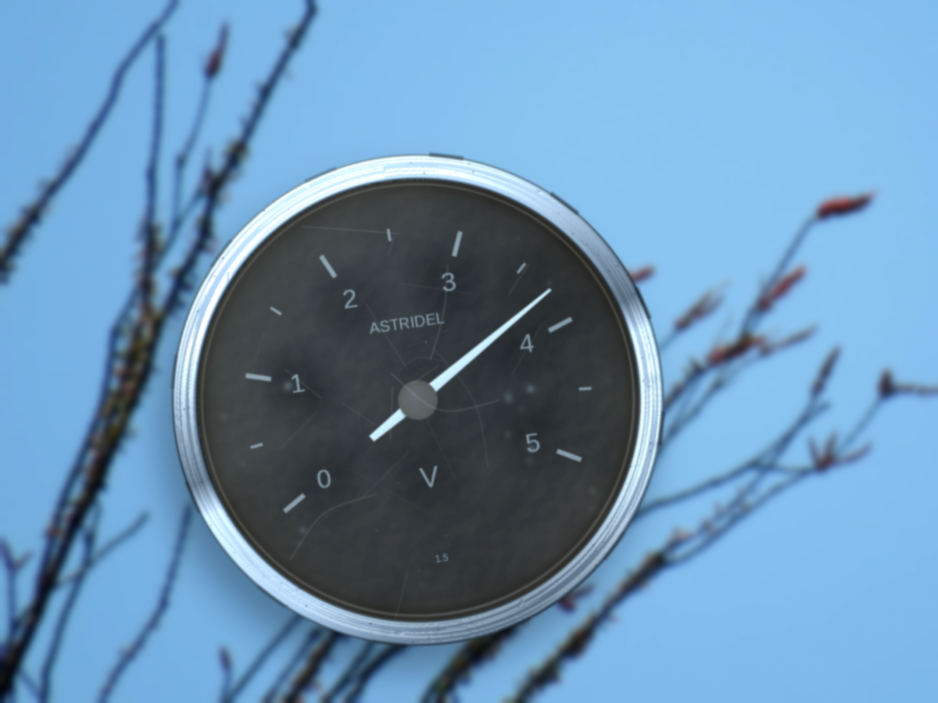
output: 3.75 V
